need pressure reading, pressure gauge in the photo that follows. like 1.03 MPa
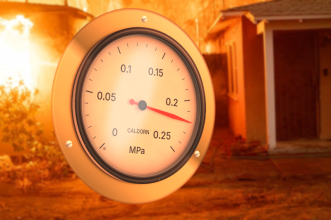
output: 0.22 MPa
